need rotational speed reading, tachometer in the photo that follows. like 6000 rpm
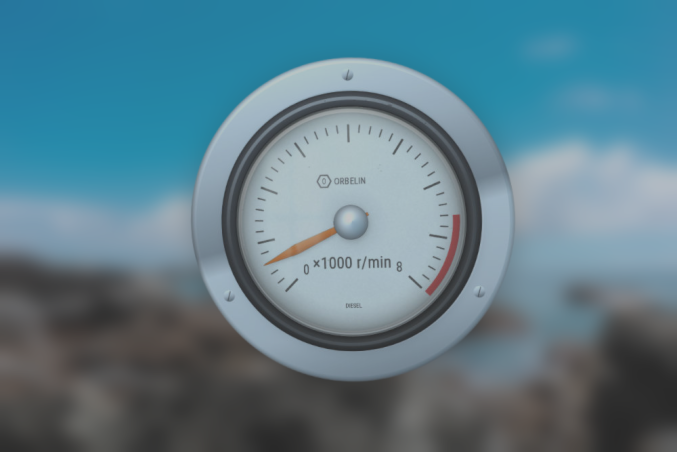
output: 600 rpm
